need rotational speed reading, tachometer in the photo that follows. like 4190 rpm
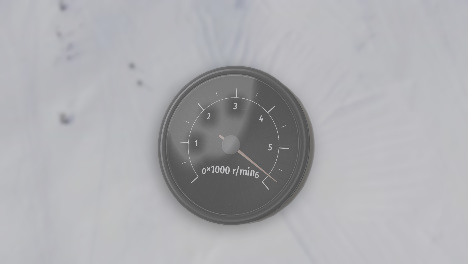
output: 5750 rpm
